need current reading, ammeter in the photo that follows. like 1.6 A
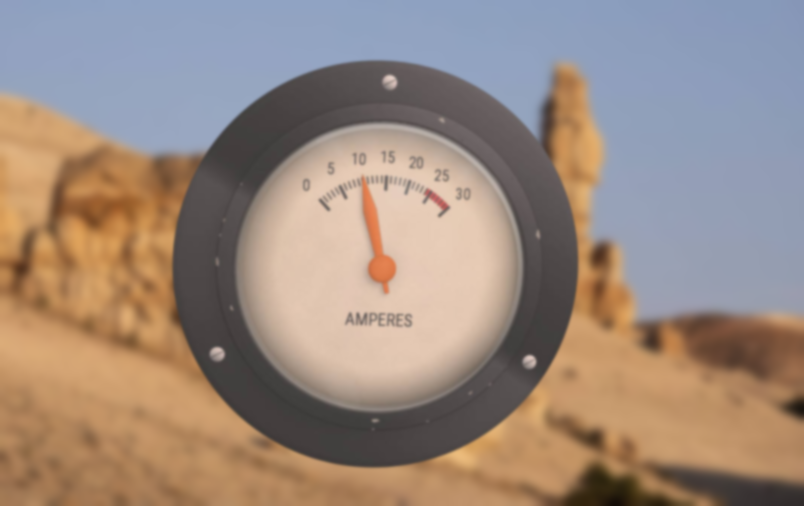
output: 10 A
